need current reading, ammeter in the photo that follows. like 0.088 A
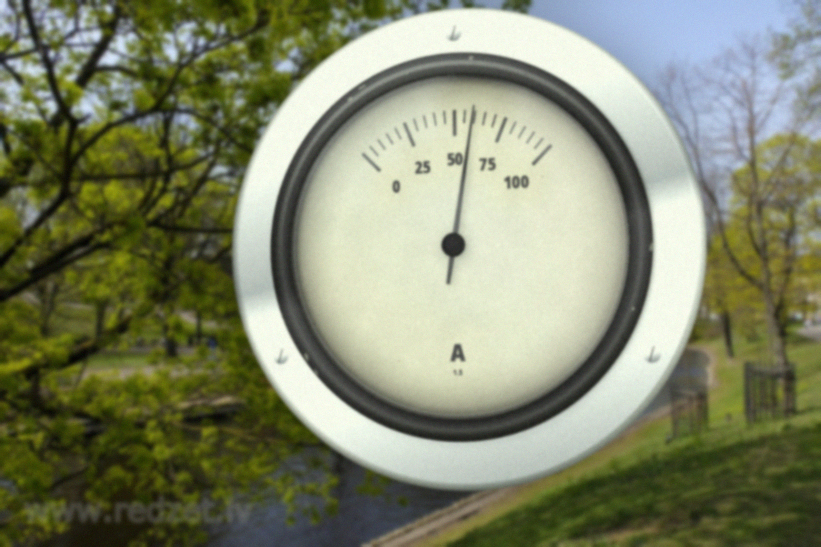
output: 60 A
